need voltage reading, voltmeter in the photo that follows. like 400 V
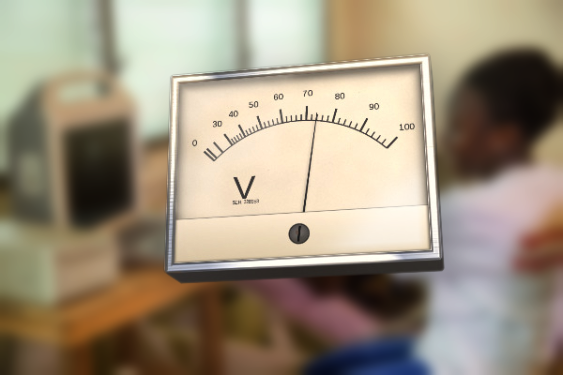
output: 74 V
